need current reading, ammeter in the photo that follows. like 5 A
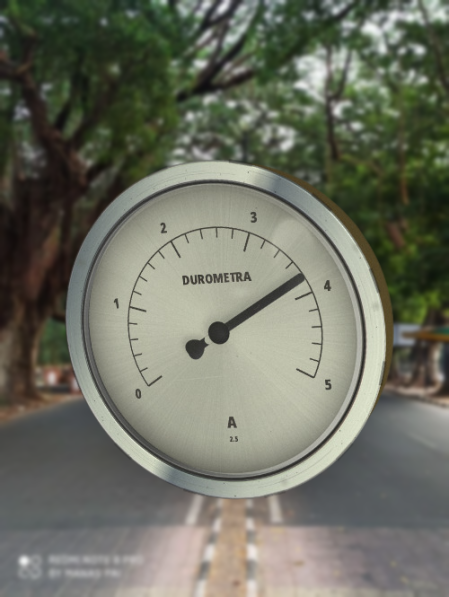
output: 3.8 A
